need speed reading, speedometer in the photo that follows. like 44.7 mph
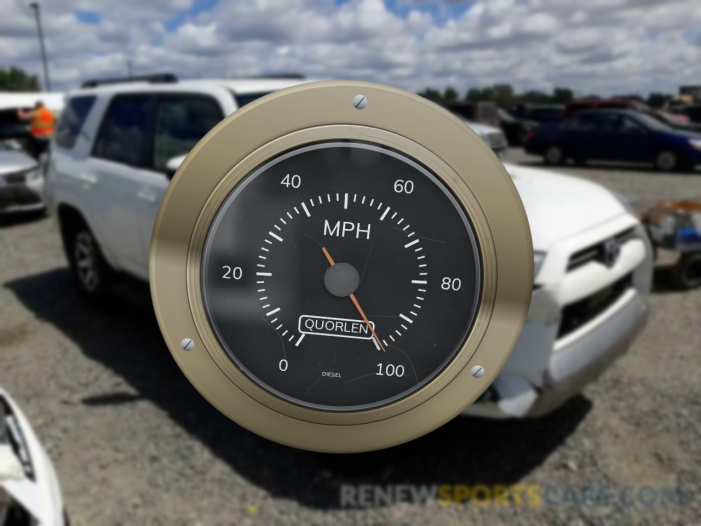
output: 99 mph
